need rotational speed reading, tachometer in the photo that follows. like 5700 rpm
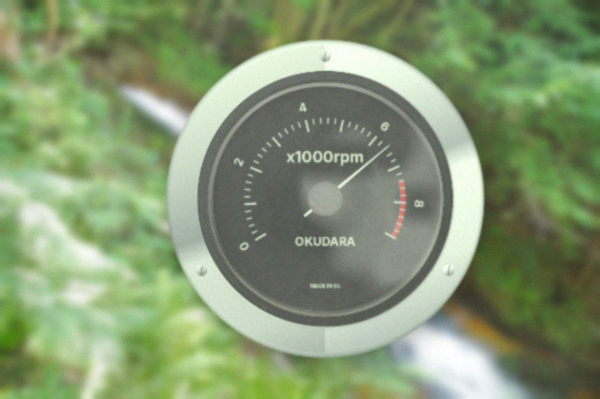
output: 6400 rpm
